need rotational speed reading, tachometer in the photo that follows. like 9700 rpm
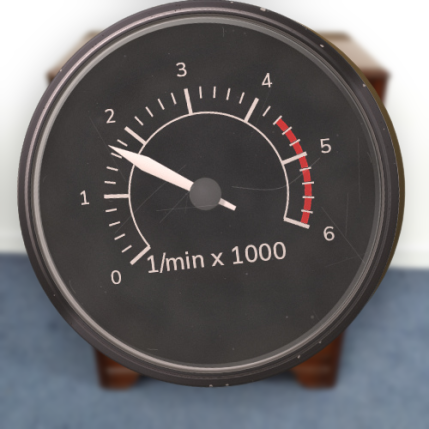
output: 1700 rpm
